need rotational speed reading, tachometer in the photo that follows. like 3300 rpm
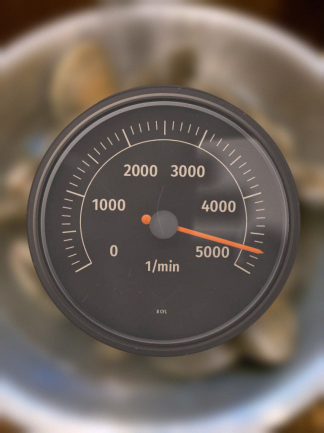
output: 4700 rpm
